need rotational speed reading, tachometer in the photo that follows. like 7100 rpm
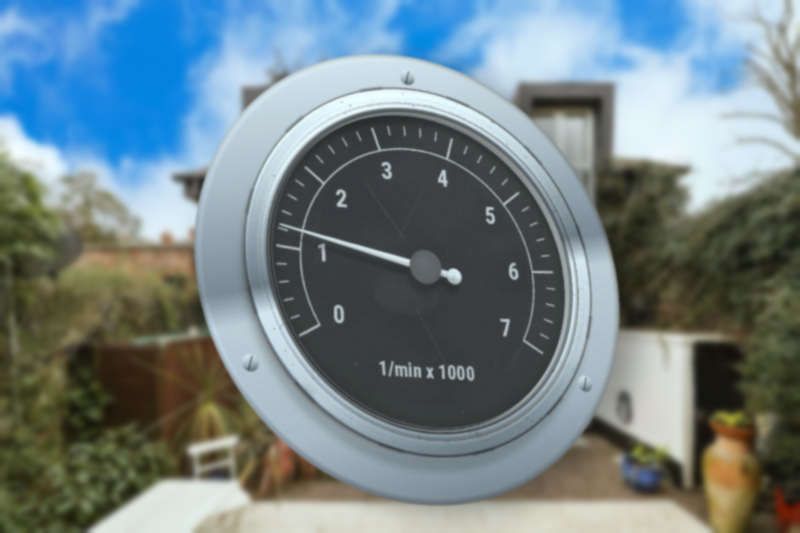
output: 1200 rpm
